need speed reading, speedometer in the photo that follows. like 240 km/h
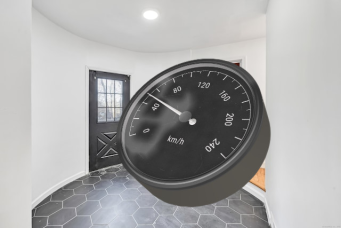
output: 50 km/h
